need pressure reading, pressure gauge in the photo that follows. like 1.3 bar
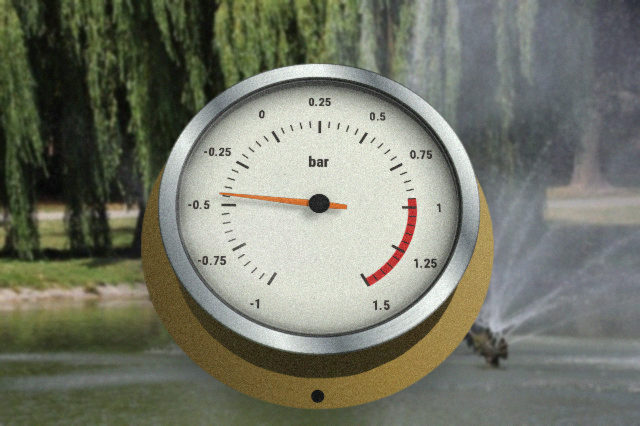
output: -0.45 bar
